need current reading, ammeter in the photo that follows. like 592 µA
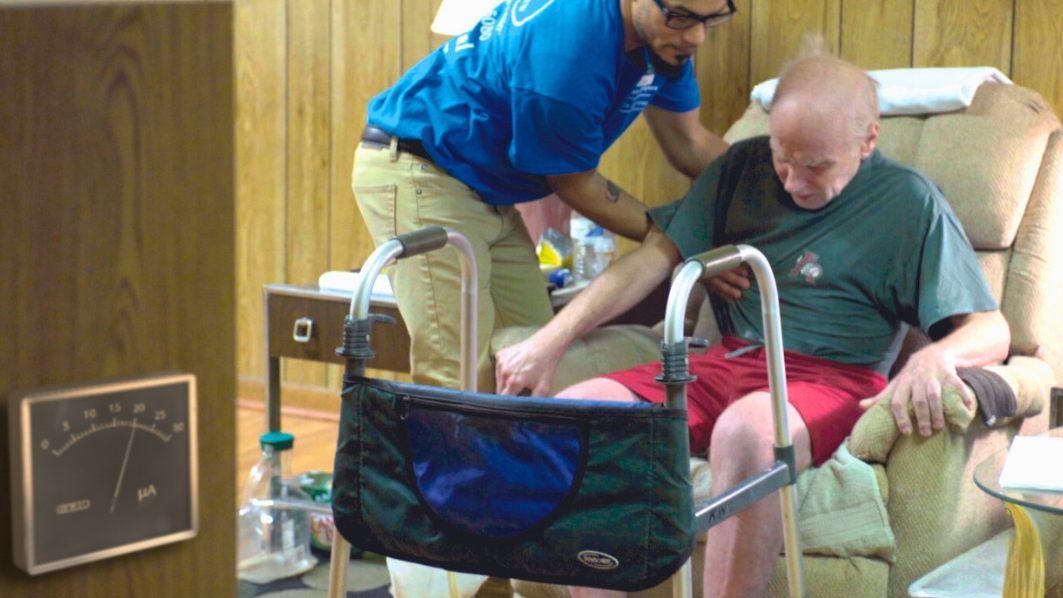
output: 20 µA
